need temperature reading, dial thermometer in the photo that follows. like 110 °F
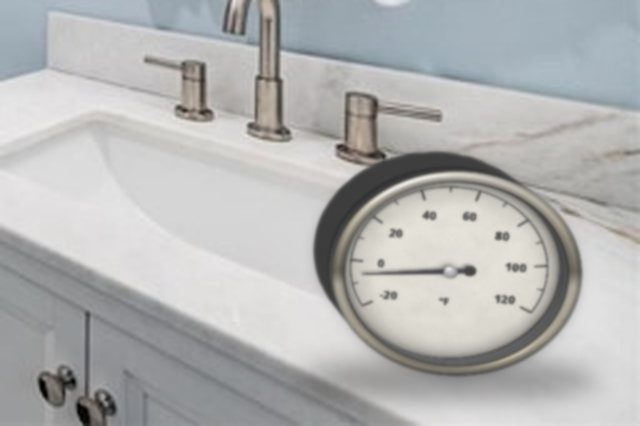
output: -5 °F
